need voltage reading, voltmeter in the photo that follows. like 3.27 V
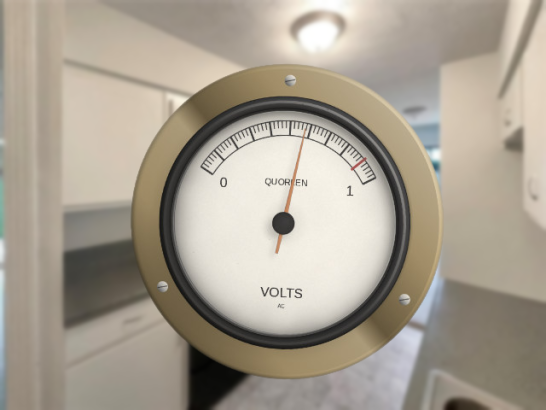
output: 0.58 V
